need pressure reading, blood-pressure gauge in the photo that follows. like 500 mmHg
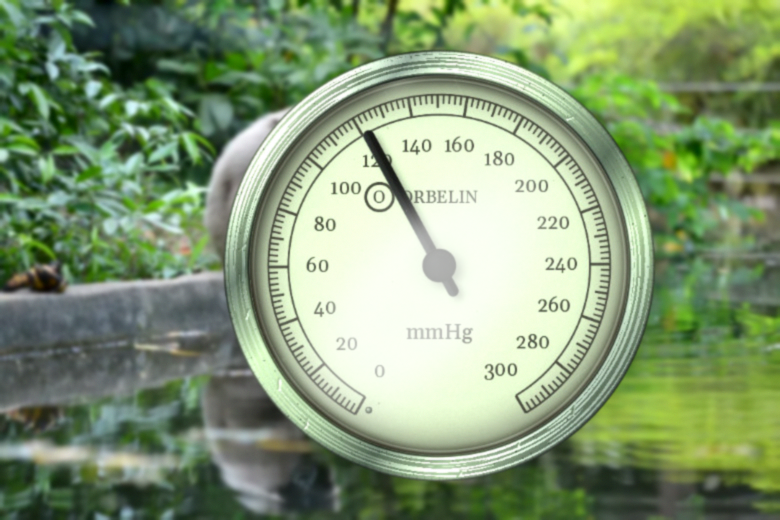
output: 122 mmHg
